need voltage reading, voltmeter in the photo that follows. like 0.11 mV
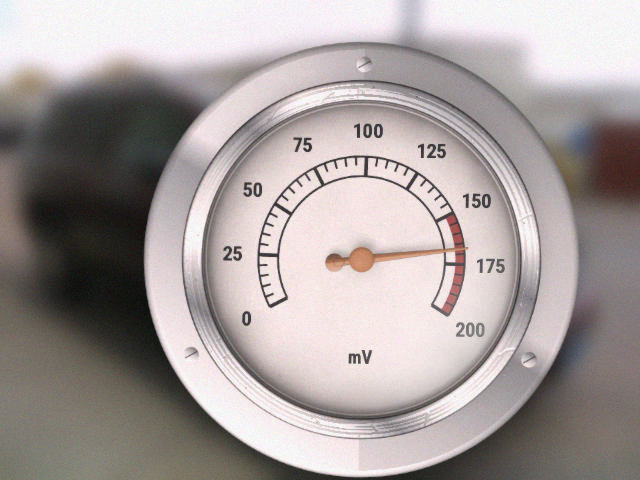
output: 167.5 mV
